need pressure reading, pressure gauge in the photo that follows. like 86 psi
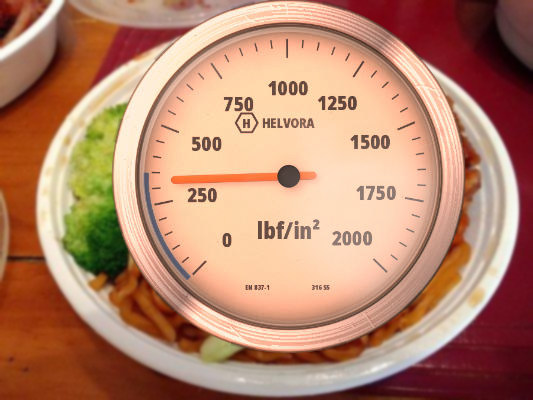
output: 325 psi
